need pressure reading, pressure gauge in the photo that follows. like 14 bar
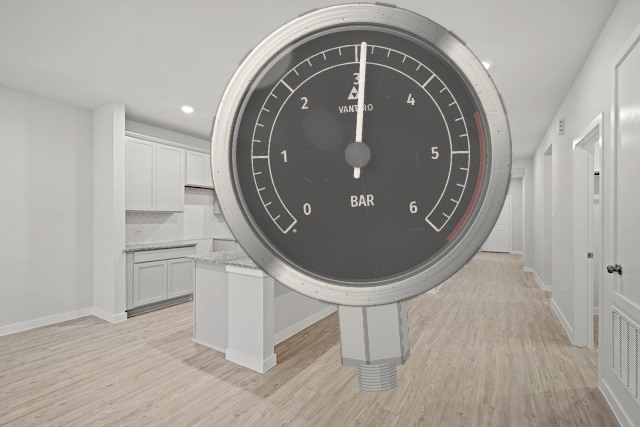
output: 3.1 bar
